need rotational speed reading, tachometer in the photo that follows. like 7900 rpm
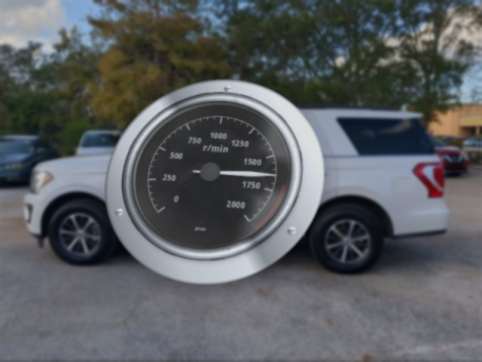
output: 1650 rpm
